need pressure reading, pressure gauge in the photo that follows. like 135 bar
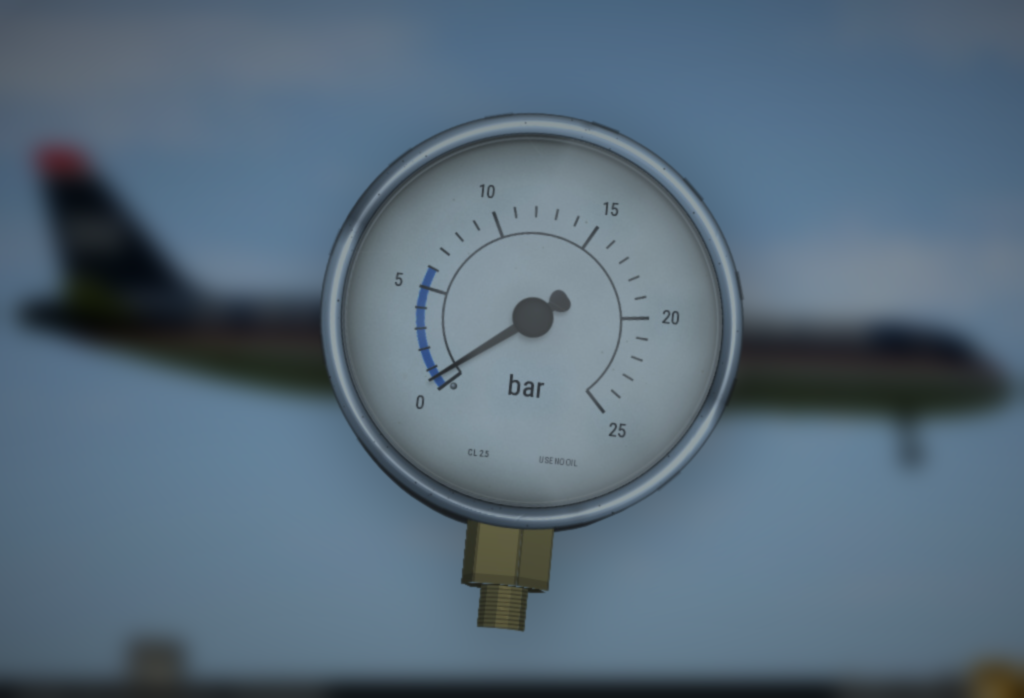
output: 0.5 bar
